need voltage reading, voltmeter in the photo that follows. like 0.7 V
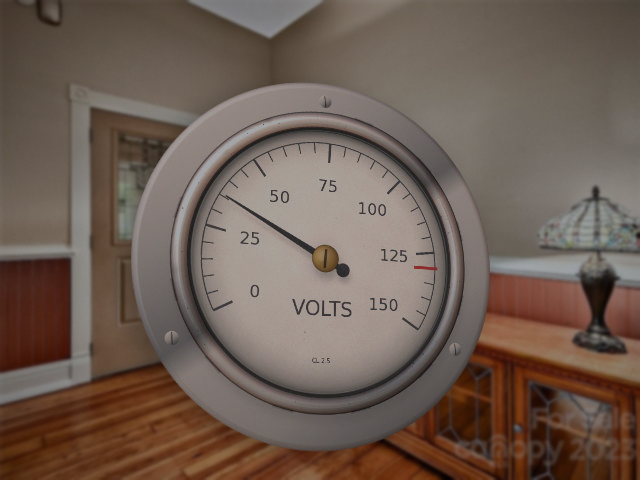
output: 35 V
